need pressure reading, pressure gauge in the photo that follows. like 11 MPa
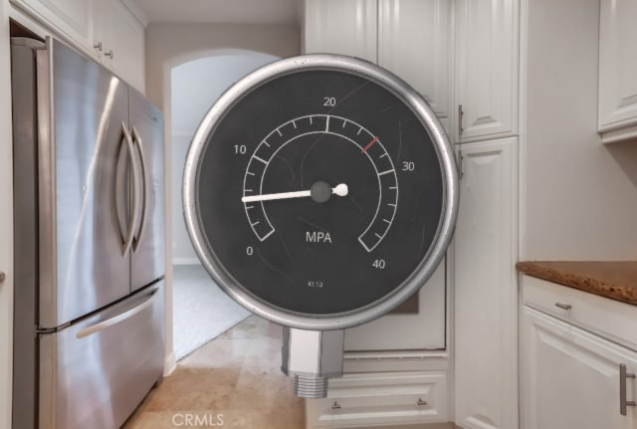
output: 5 MPa
